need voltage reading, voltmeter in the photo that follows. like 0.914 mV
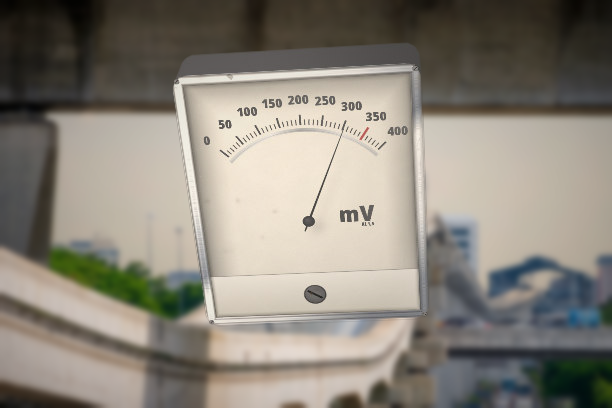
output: 300 mV
